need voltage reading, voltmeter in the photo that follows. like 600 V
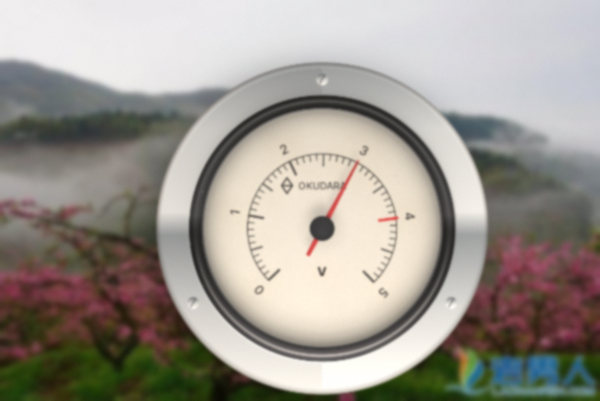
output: 3 V
